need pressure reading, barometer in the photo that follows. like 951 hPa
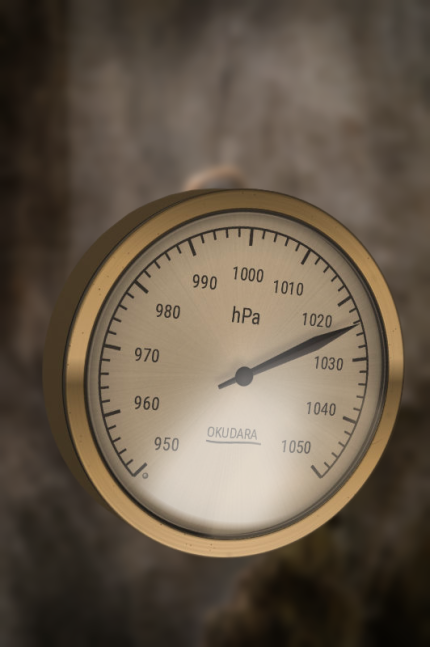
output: 1024 hPa
